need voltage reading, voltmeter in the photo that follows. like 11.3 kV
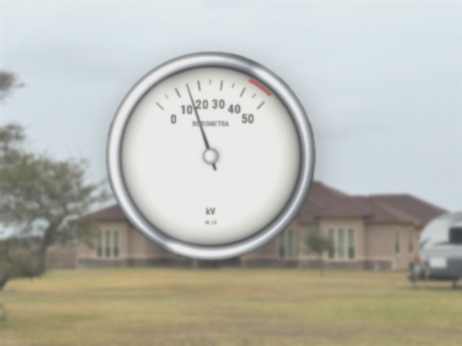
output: 15 kV
